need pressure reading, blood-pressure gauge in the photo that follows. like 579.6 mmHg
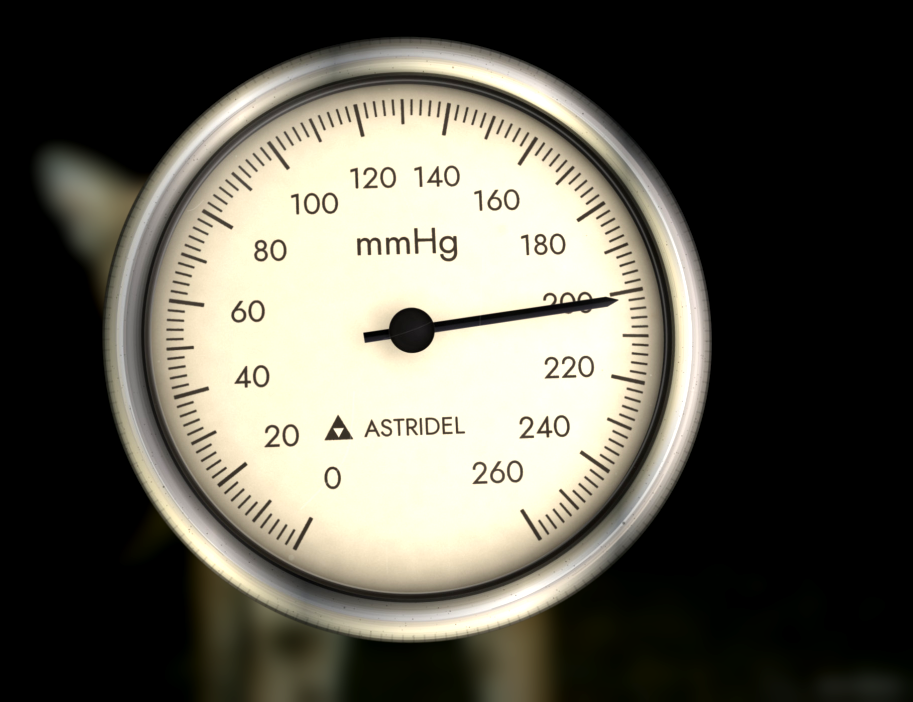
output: 202 mmHg
